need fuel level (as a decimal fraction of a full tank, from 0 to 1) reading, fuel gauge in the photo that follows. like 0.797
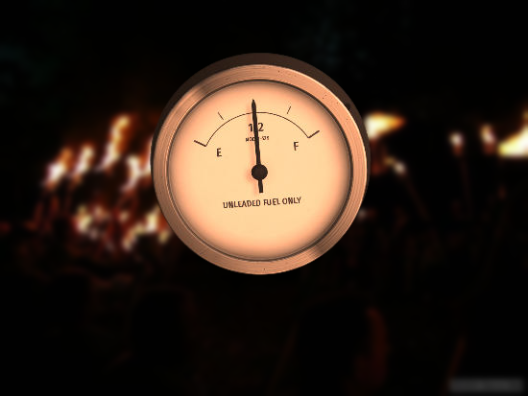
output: 0.5
